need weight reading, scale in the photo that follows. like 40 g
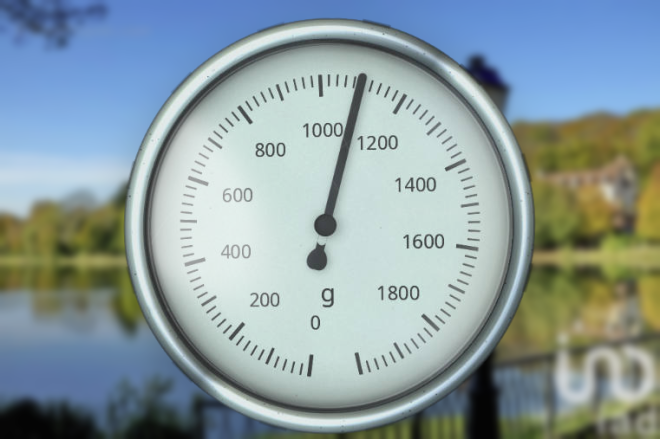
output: 1100 g
